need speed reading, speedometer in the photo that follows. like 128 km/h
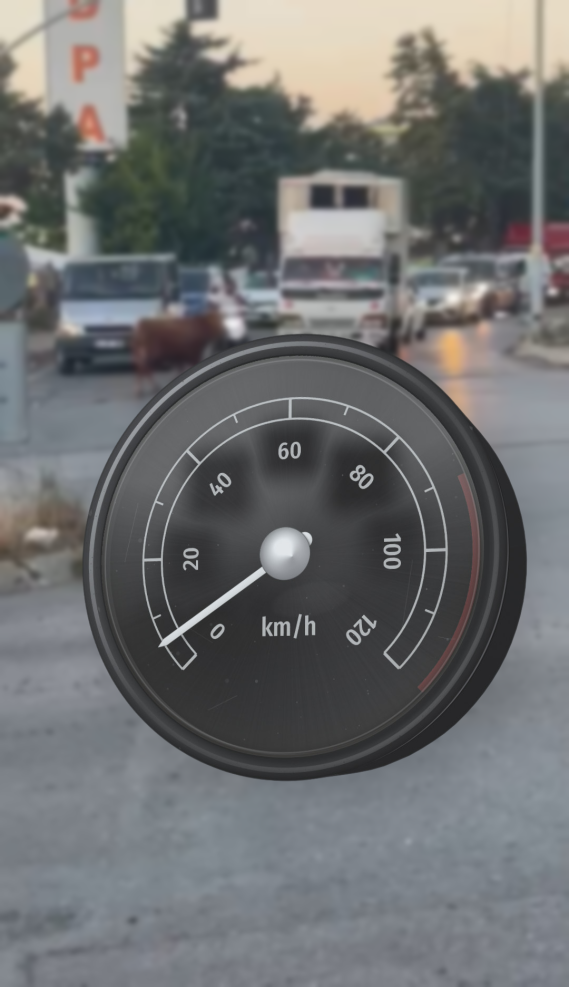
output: 5 km/h
